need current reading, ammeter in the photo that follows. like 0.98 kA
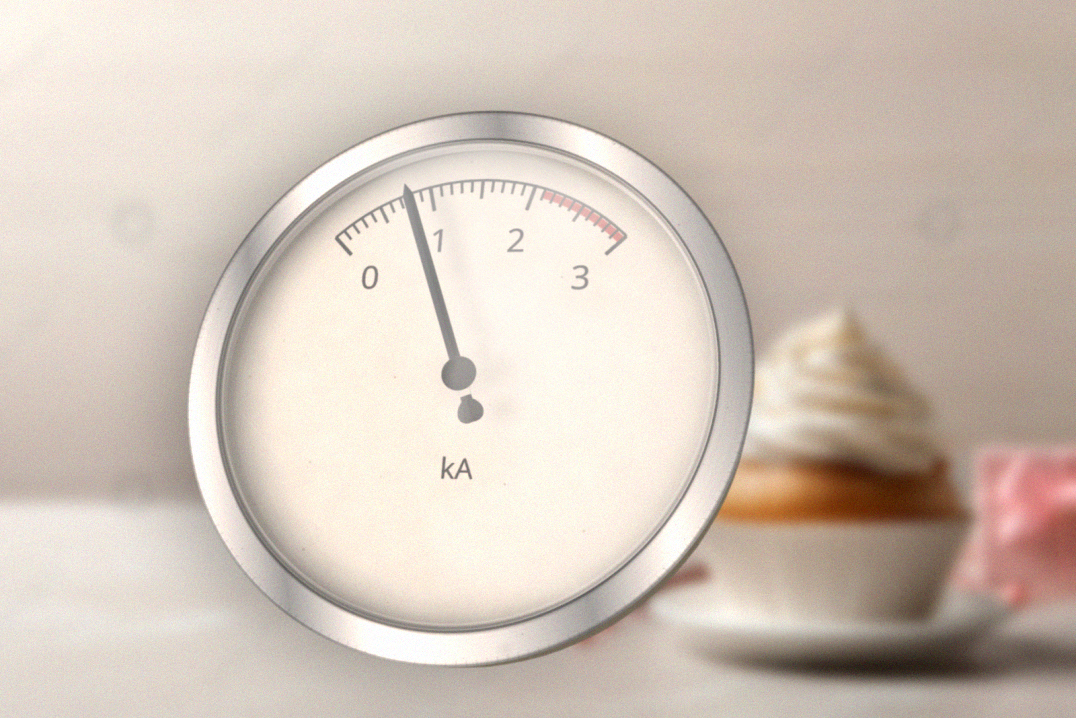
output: 0.8 kA
